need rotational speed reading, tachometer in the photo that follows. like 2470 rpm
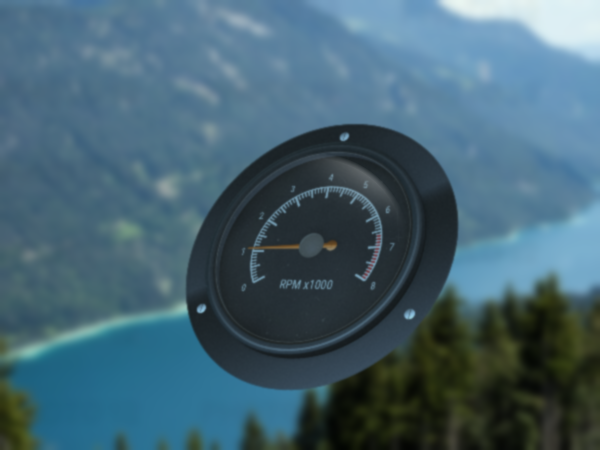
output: 1000 rpm
